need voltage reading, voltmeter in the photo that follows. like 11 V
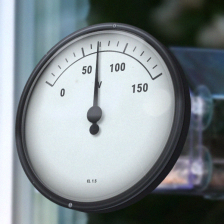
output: 70 V
